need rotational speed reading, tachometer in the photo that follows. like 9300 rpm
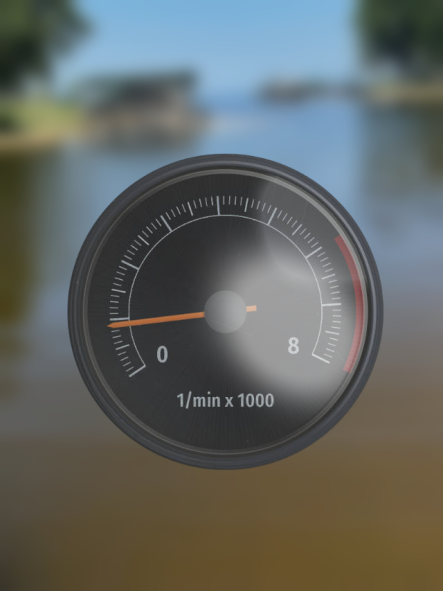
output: 900 rpm
